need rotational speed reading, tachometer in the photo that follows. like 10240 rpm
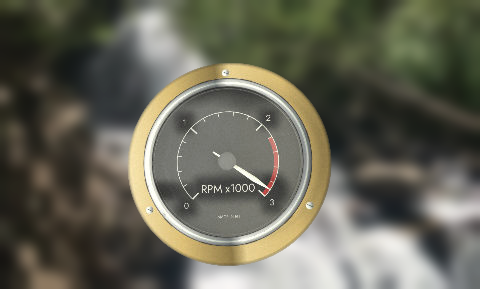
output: 2900 rpm
